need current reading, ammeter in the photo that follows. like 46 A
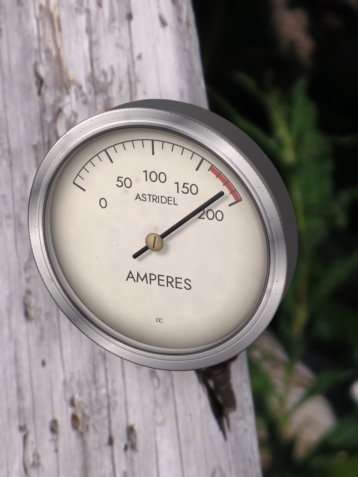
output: 185 A
